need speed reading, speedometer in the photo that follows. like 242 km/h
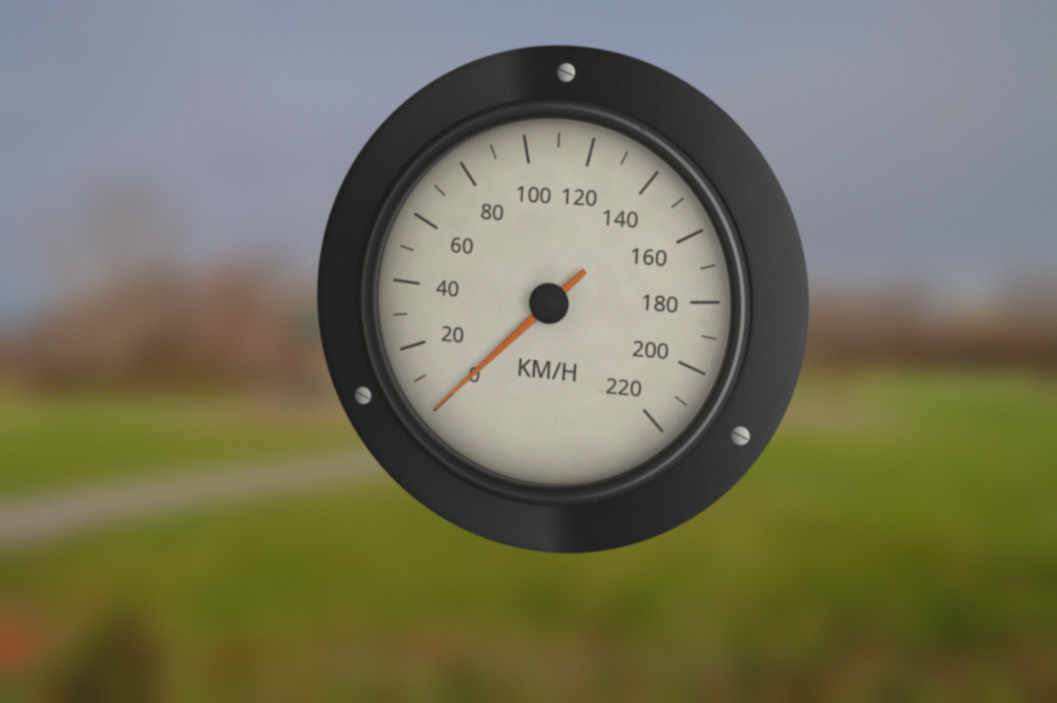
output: 0 km/h
